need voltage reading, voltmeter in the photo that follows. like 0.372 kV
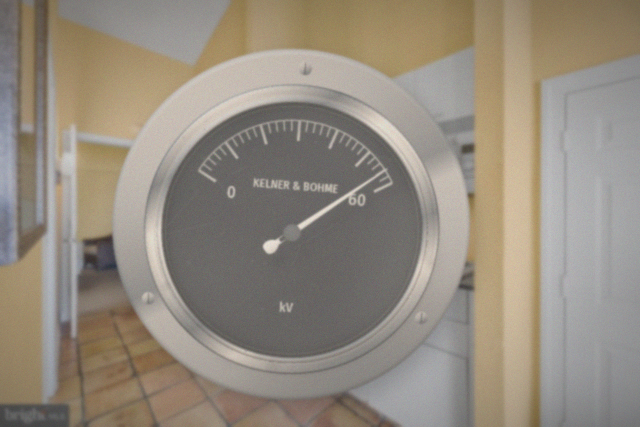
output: 56 kV
